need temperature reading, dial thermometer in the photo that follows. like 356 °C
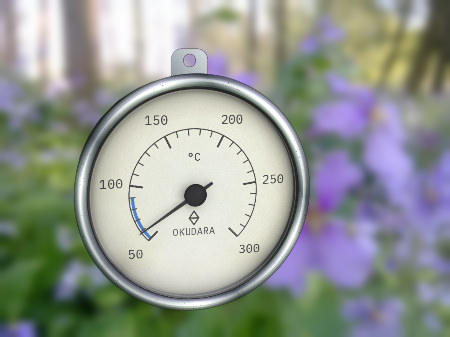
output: 60 °C
